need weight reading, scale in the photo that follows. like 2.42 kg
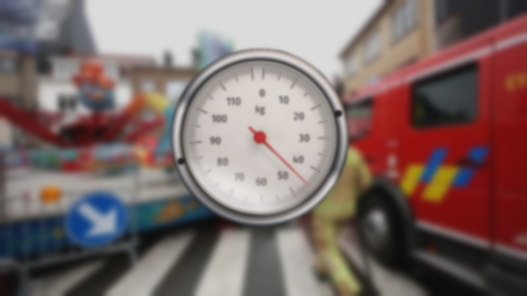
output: 45 kg
